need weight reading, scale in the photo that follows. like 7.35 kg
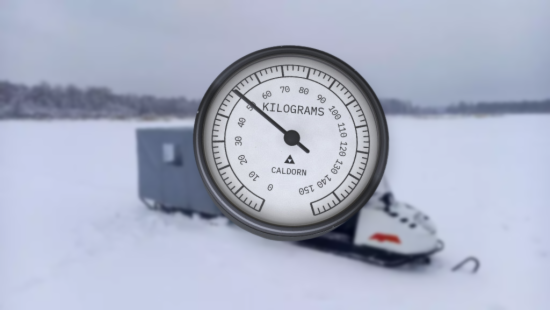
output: 50 kg
